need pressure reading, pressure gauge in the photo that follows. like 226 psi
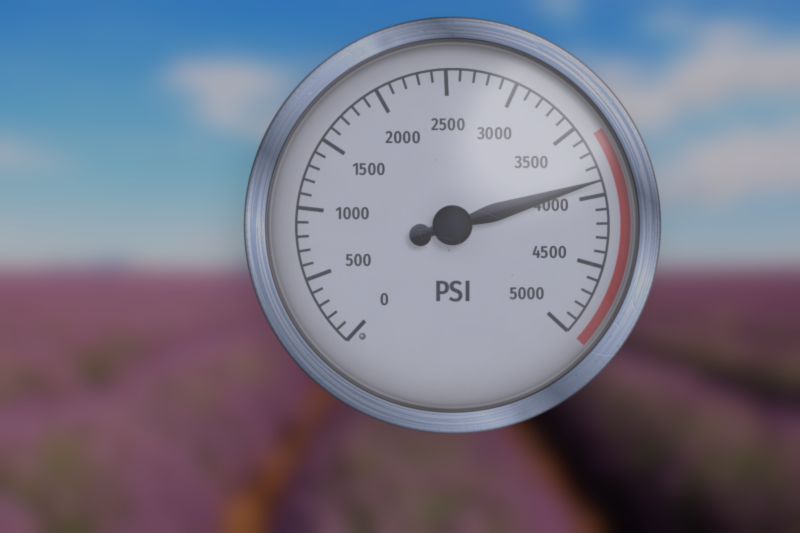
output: 3900 psi
